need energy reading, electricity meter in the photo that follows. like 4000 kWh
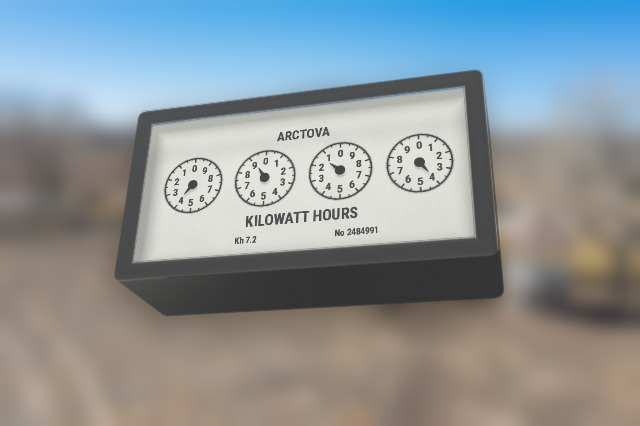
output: 3914 kWh
